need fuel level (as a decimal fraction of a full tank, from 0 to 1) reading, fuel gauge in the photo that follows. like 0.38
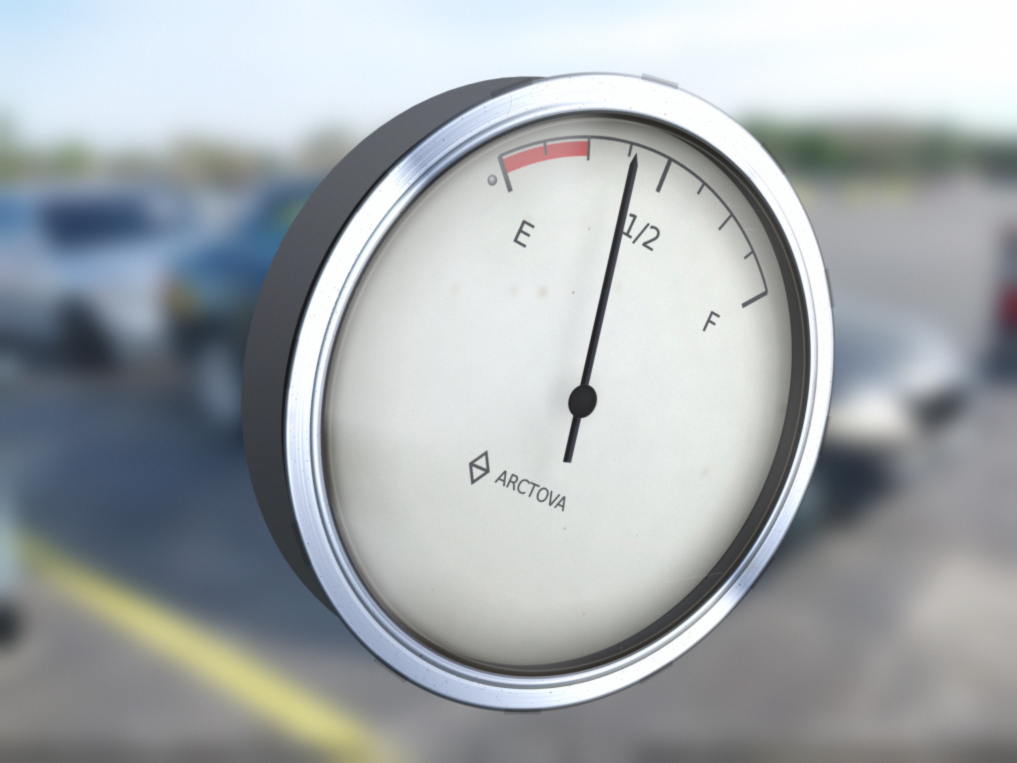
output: 0.375
